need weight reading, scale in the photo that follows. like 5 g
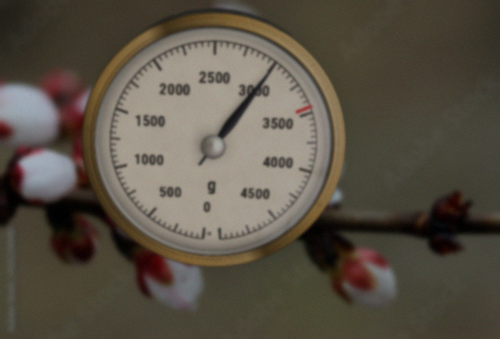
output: 3000 g
